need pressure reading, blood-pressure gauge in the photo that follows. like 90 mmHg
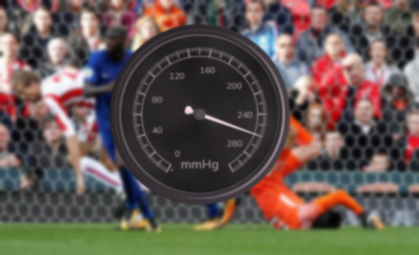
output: 260 mmHg
